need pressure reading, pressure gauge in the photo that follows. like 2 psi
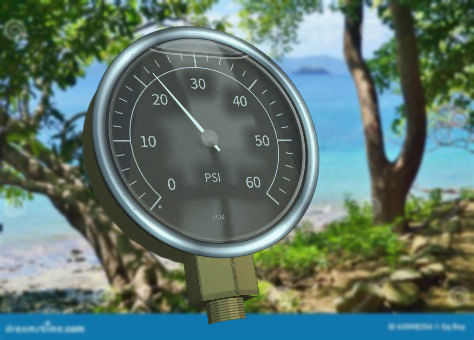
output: 22 psi
